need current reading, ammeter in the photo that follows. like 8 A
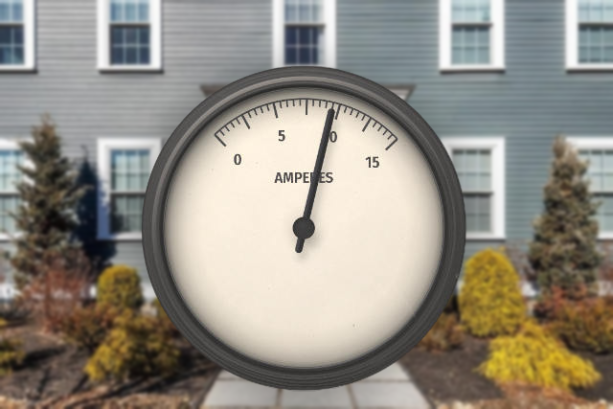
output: 9.5 A
